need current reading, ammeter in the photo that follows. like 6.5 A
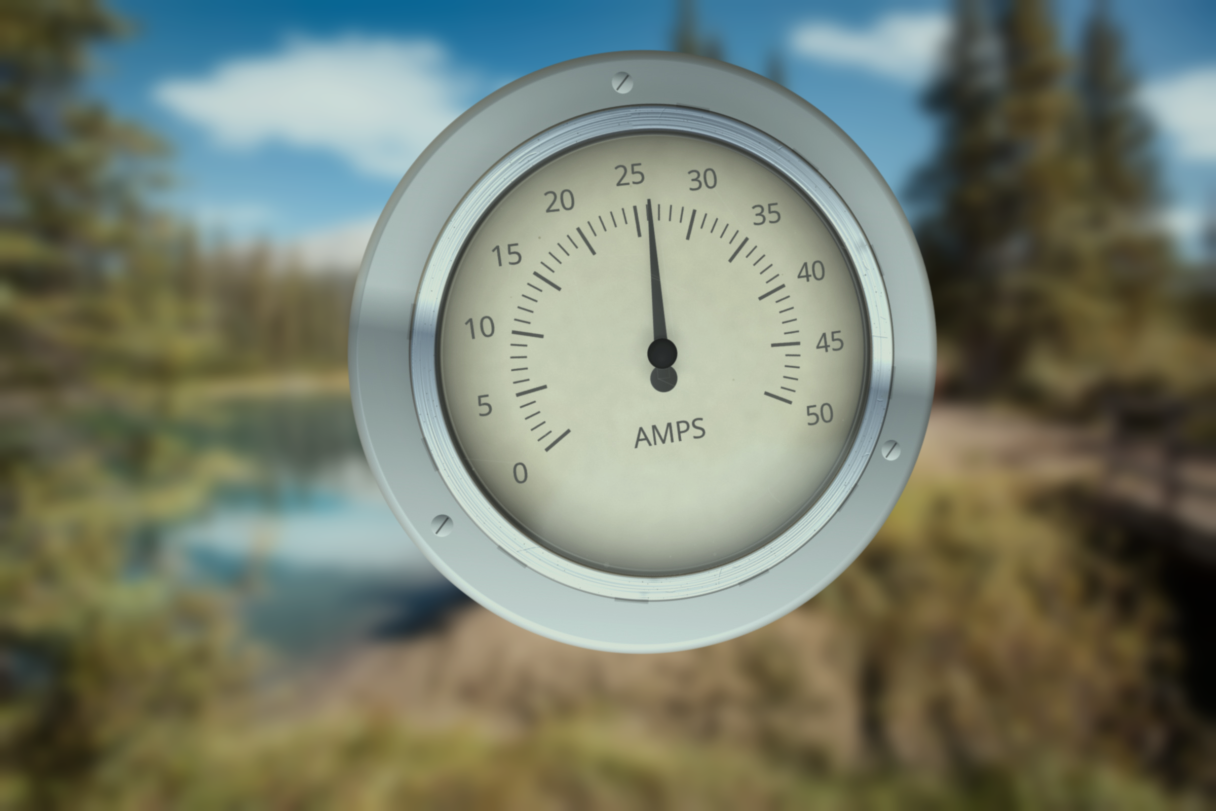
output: 26 A
